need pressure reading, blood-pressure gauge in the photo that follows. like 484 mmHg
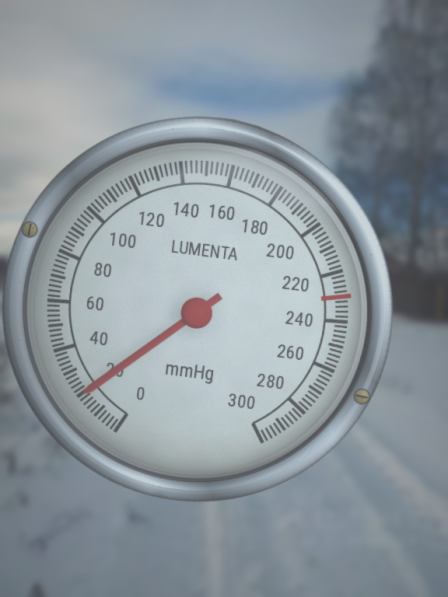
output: 20 mmHg
